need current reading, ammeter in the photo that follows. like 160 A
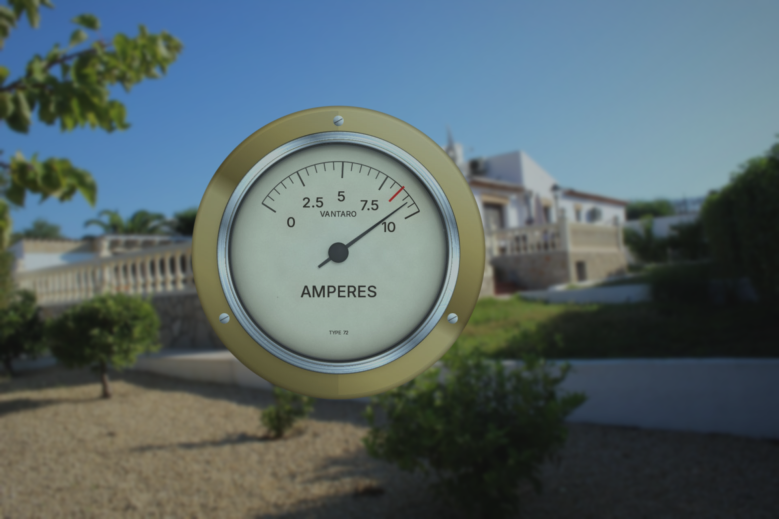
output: 9.25 A
